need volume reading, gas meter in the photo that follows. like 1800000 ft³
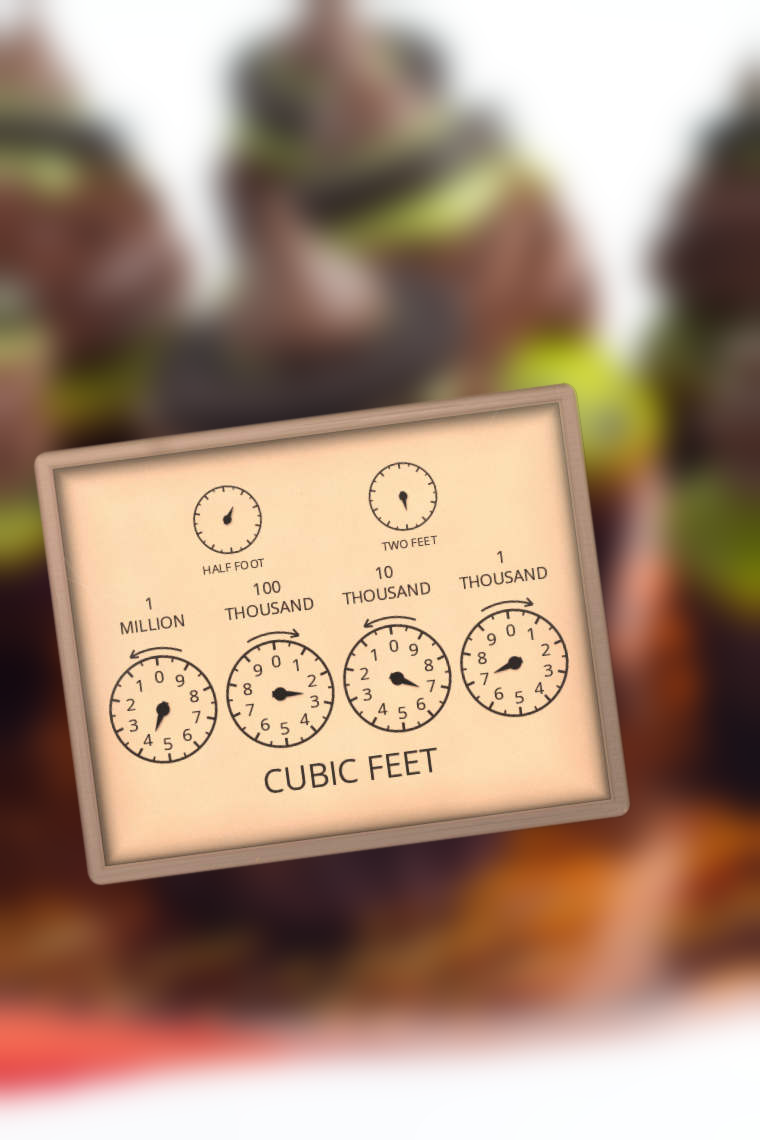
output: 426700 ft³
